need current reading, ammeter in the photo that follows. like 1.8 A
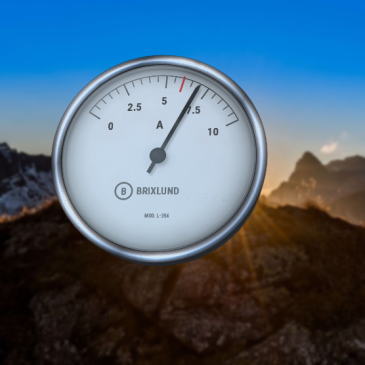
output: 7 A
